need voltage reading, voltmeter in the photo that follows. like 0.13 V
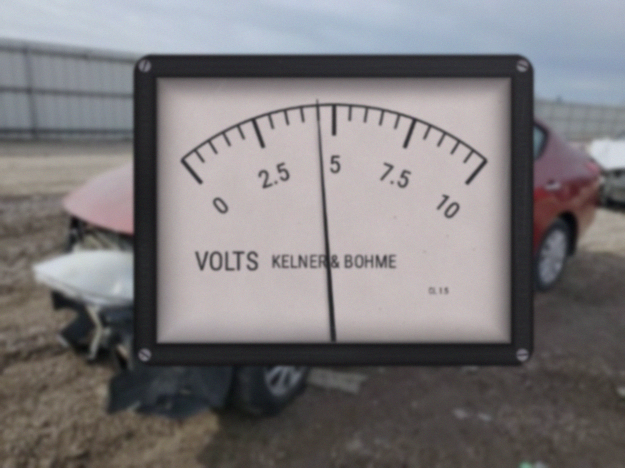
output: 4.5 V
